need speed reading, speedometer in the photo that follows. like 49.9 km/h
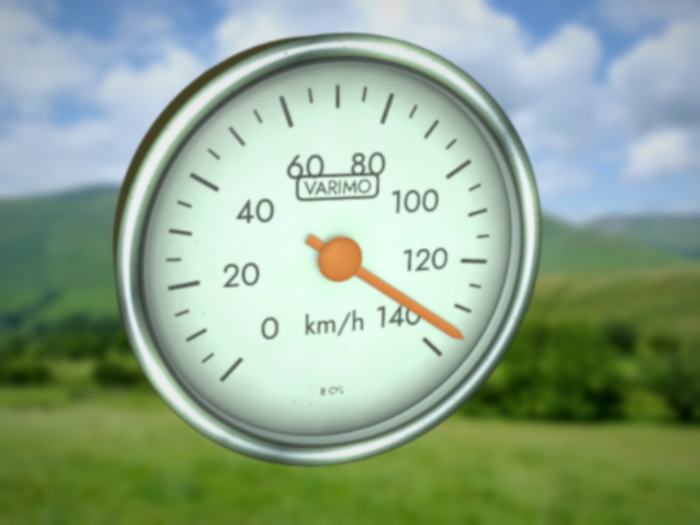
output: 135 km/h
